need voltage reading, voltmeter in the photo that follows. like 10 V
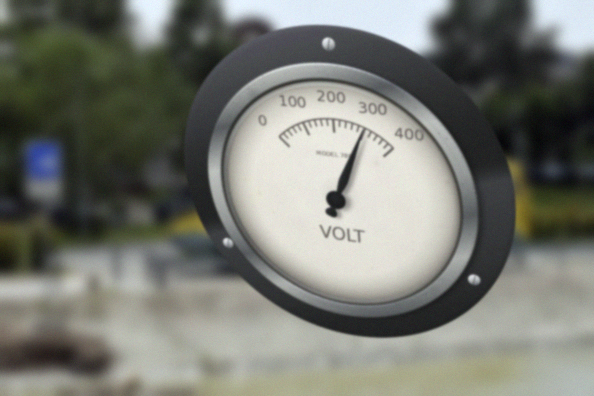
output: 300 V
